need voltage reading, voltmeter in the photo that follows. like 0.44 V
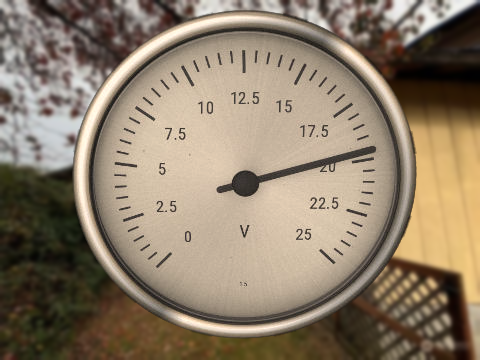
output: 19.5 V
